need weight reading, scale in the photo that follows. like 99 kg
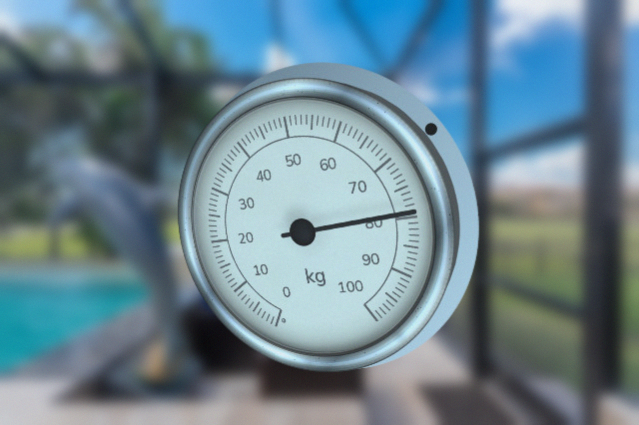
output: 79 kg
